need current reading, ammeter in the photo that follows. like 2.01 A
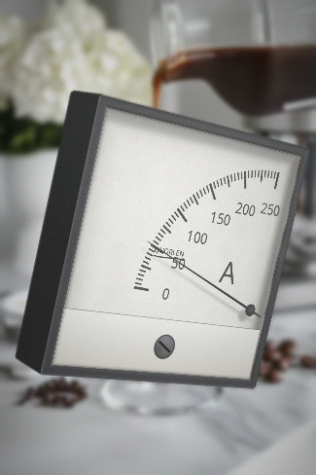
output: 50 A
